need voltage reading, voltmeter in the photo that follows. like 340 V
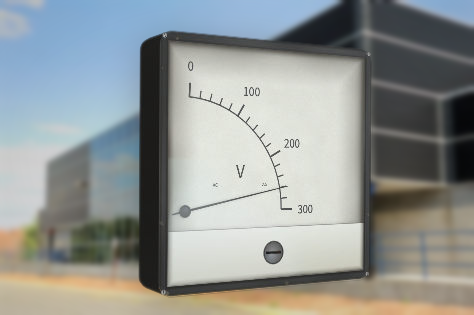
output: 260 V
